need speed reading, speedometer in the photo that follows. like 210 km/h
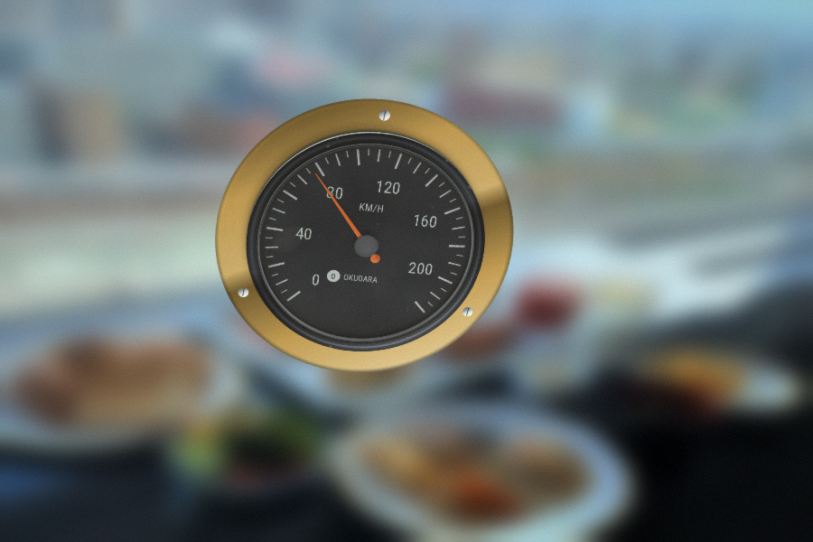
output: 77.5 km/h
